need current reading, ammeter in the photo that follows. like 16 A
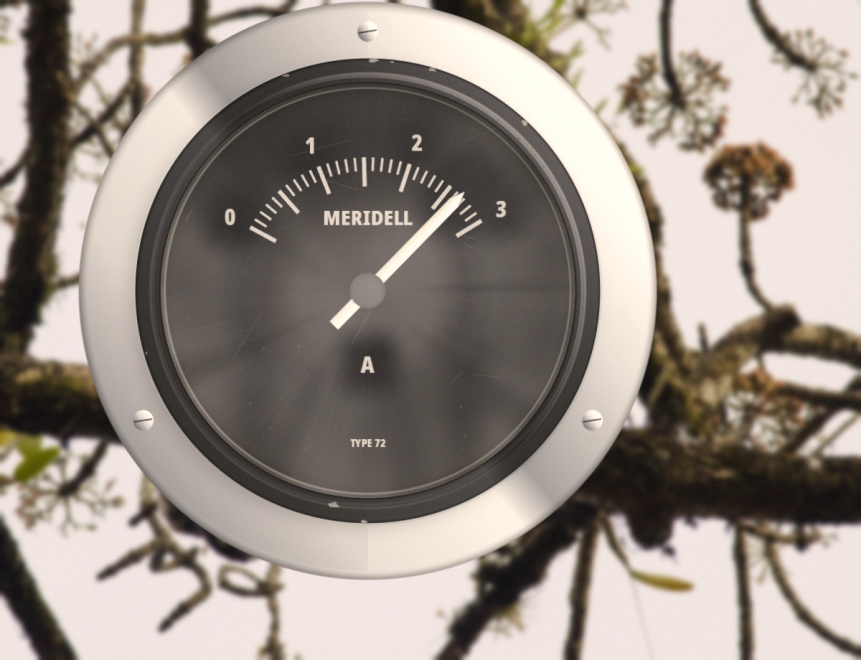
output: 2.65 A
